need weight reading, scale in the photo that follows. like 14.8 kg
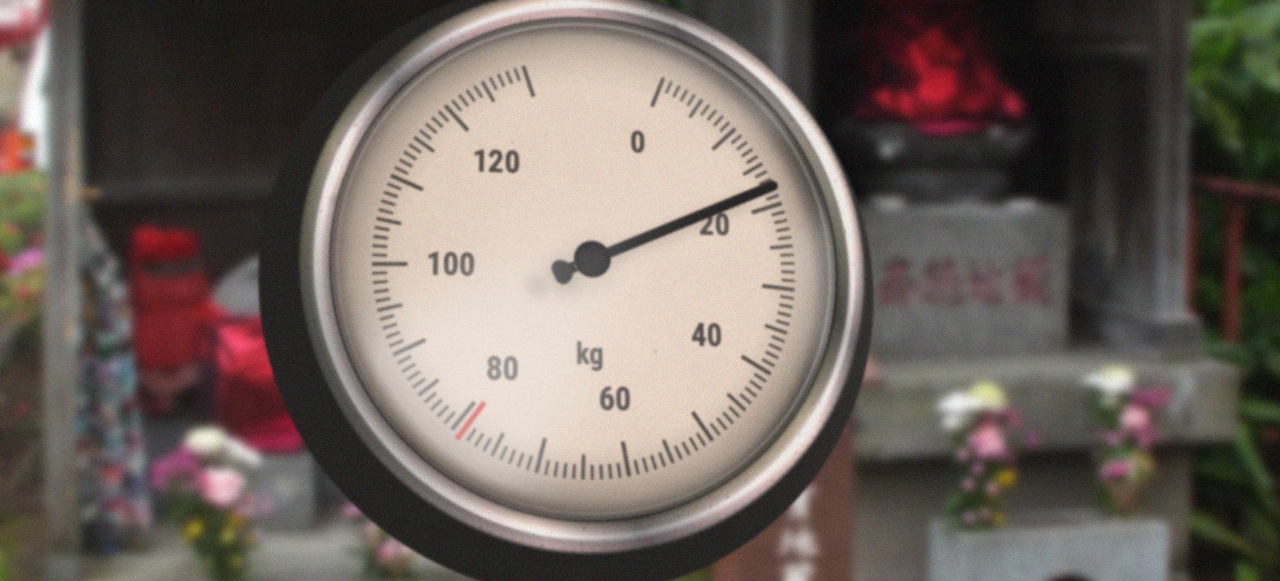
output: 18 kg
